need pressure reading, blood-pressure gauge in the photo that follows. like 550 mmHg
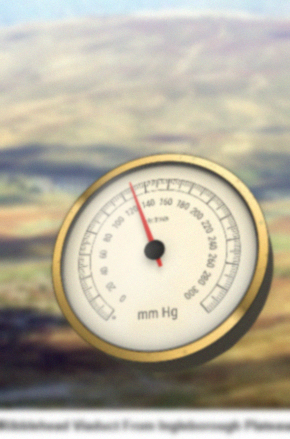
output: 130 mmHg
